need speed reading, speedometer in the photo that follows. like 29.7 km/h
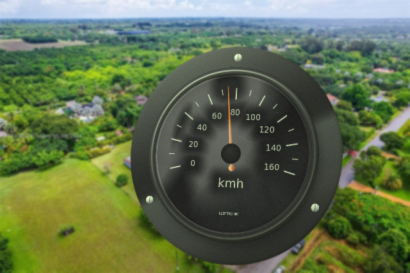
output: 75 km/h
